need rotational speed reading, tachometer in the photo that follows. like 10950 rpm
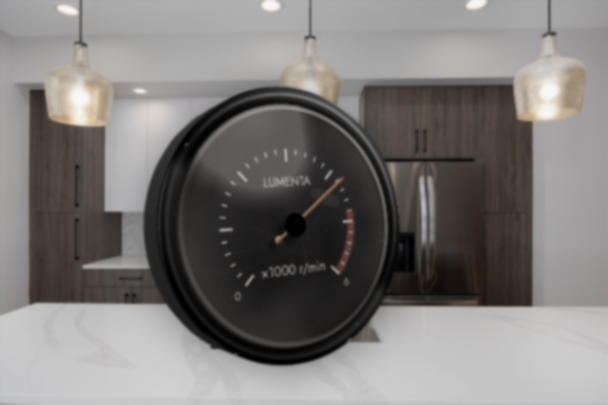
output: 4200 rpm
